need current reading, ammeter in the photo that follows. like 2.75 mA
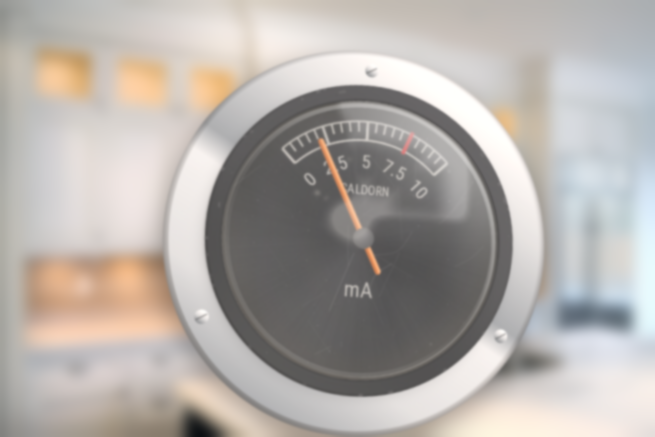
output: 2 mA
